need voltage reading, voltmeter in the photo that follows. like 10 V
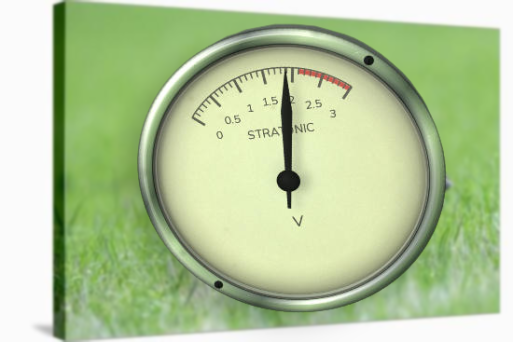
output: 1.9 V
